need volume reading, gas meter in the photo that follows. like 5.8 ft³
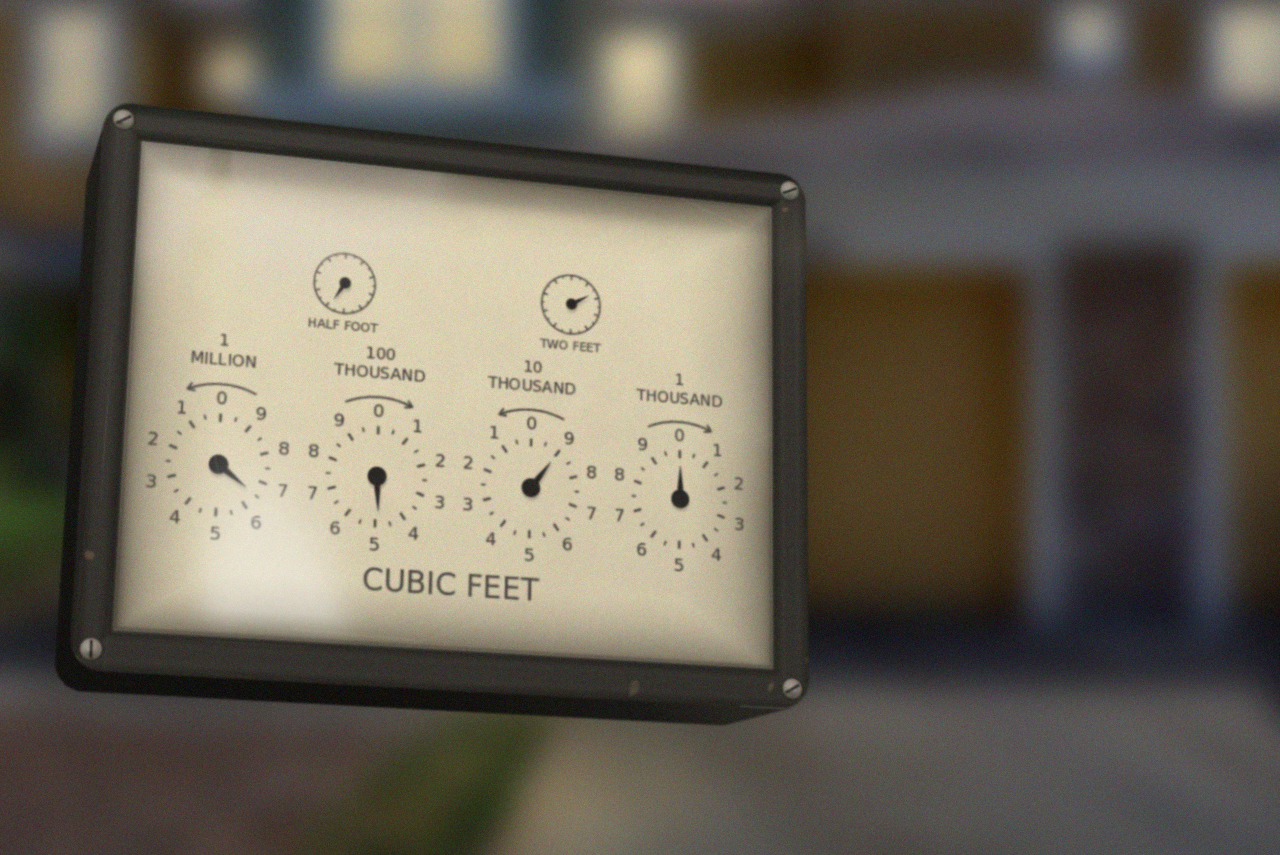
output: 649000 ft³
